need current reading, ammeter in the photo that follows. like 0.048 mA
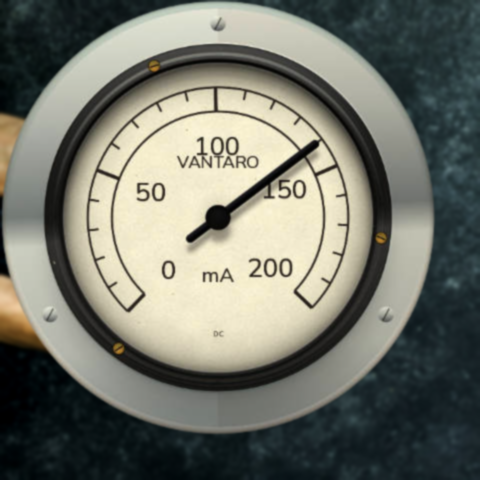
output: 140 mA
